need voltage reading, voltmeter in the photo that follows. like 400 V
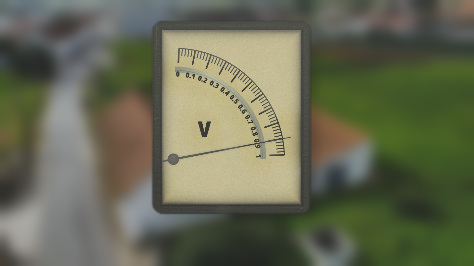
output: 0.9 V
